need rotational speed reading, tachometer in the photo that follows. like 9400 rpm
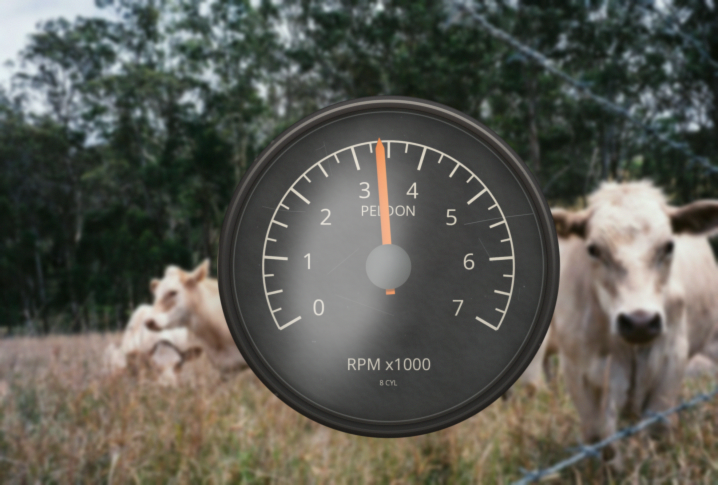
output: 3375 rpm
